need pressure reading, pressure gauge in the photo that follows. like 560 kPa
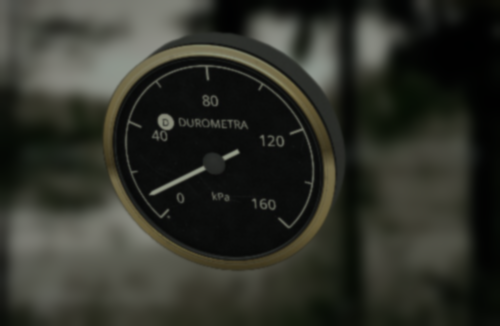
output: 10 kPa
